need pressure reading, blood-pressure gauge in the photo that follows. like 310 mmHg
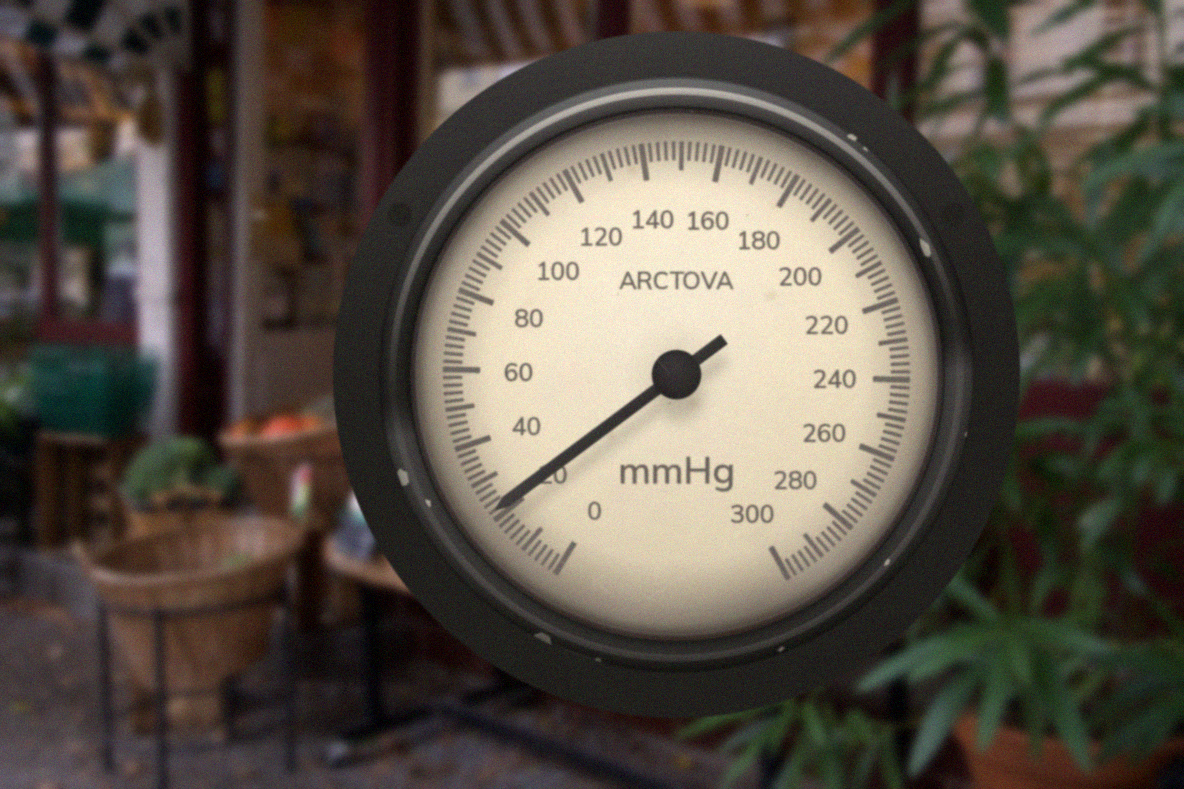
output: 22 mmHg
